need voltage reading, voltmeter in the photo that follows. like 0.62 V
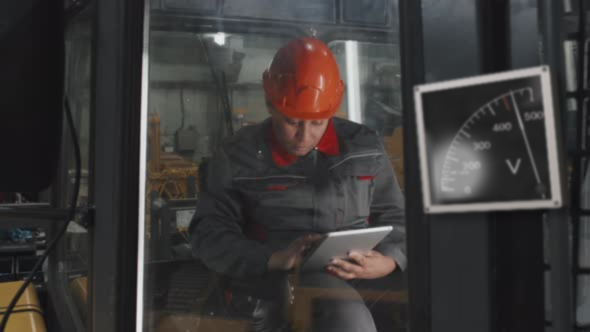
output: 460 V
